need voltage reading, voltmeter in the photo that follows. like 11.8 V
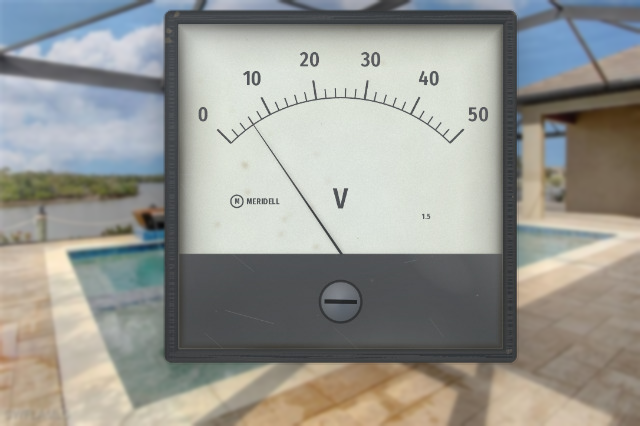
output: 6 V
